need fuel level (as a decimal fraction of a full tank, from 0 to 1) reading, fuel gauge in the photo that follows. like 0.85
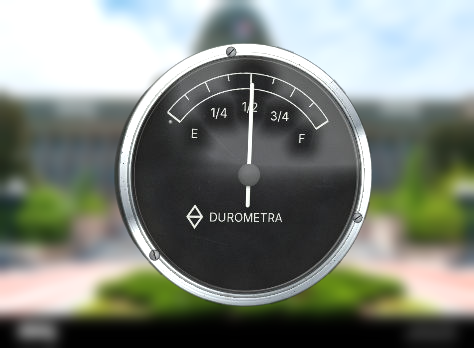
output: 0.5
